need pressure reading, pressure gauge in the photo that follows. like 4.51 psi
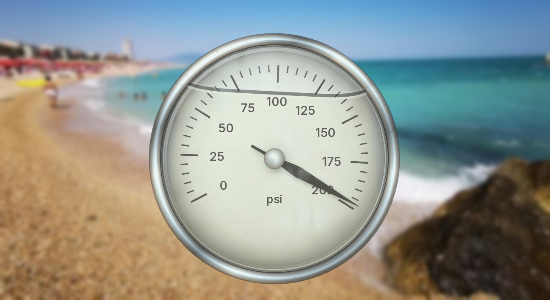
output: 197.5 psi
